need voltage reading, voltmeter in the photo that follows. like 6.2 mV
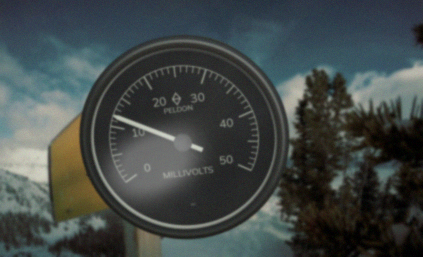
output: 12 mV
